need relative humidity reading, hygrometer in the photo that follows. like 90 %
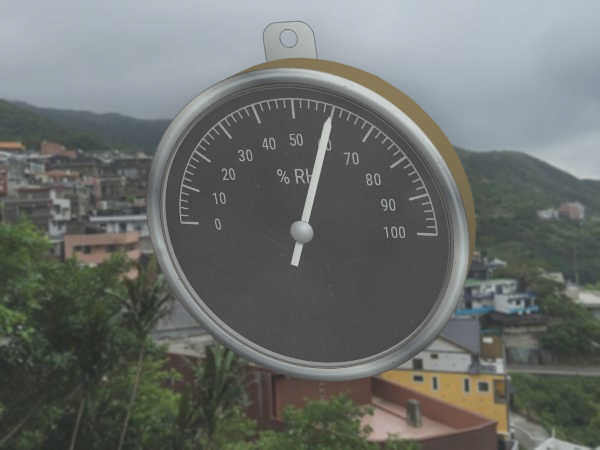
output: 60 %
